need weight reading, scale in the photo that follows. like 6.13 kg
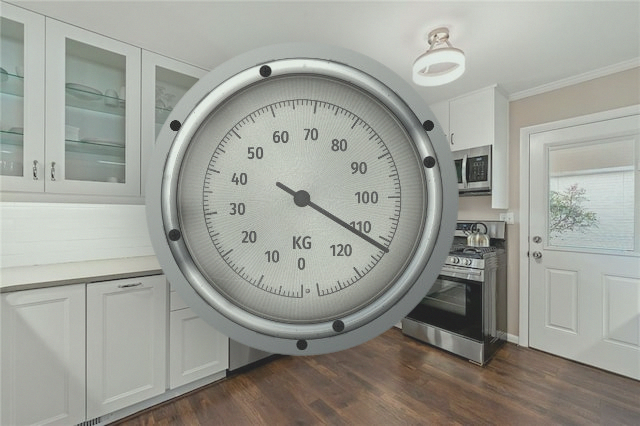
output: 112 kg
